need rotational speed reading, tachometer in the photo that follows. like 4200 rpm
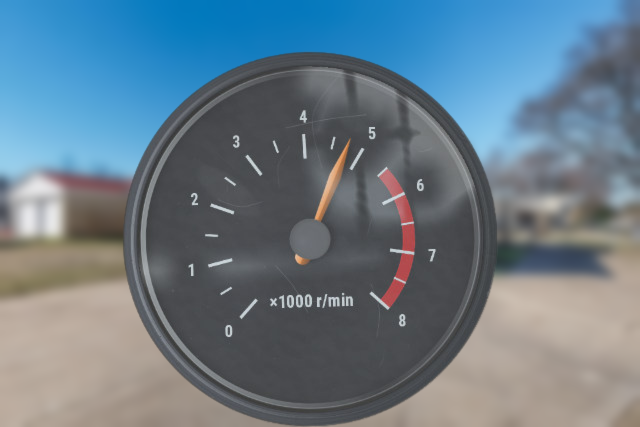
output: 4750 rpm
